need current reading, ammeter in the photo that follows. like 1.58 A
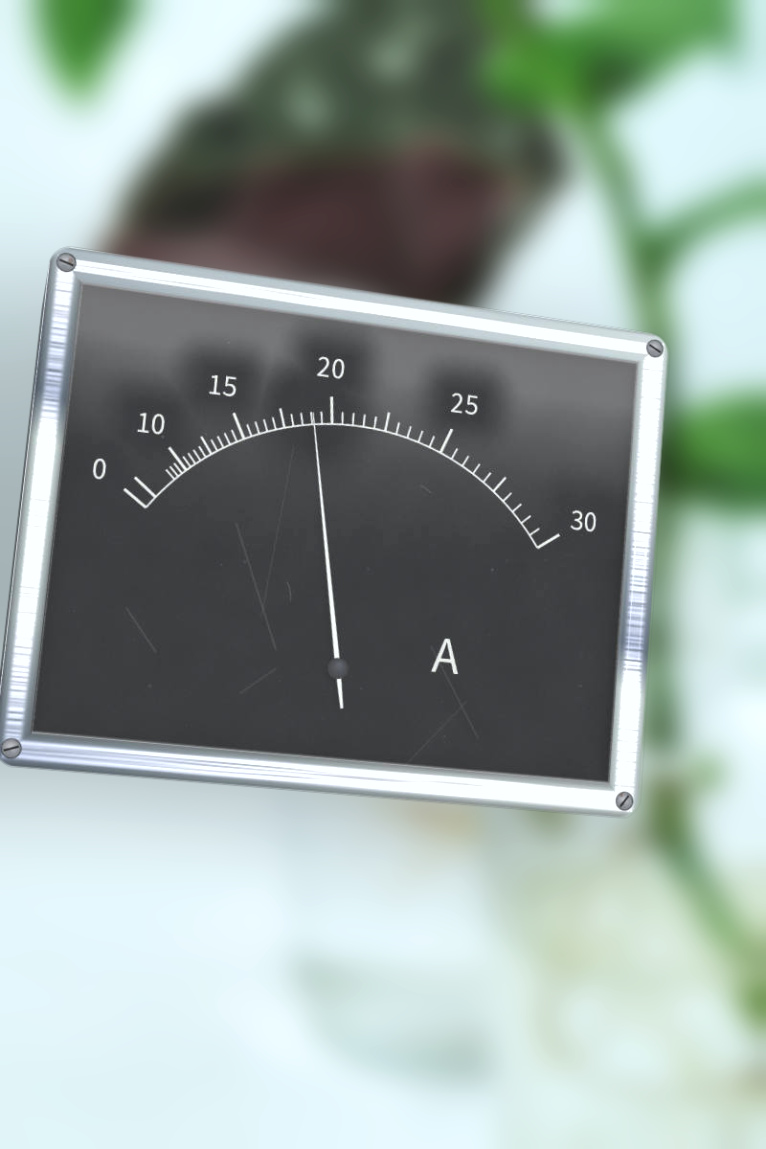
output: 19 A
